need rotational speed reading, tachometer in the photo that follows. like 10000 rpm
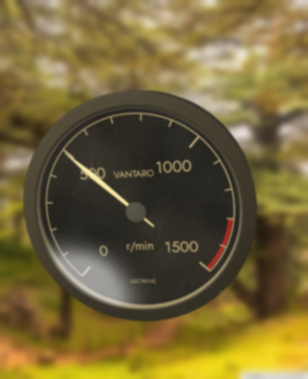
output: 500 rpm
